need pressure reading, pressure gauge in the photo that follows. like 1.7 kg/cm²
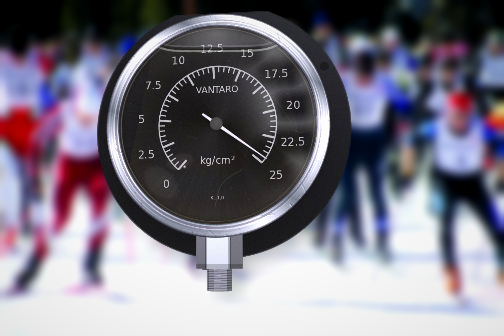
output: 24.5 kg/cm²
